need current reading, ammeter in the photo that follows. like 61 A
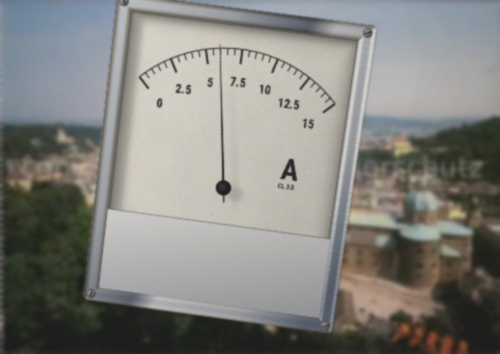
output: 6 A
